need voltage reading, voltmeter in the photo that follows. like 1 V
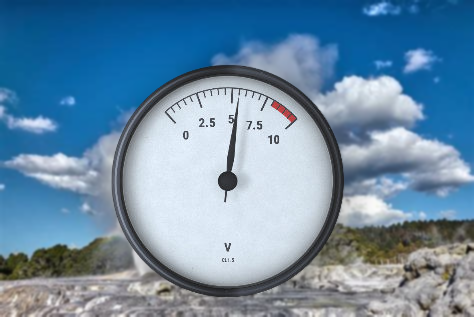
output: 5.5 V
